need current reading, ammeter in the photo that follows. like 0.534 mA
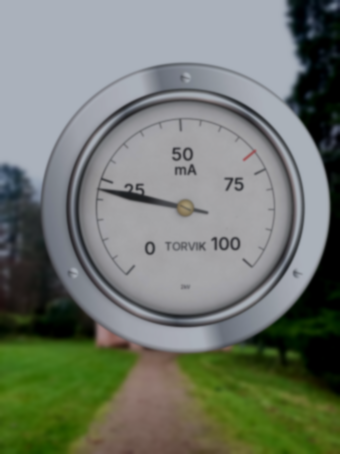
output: 22.5 mA
